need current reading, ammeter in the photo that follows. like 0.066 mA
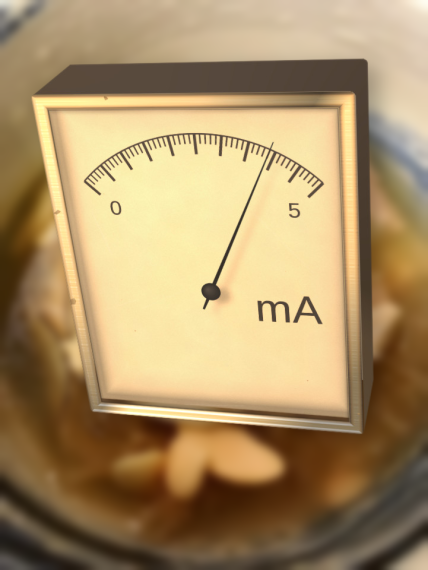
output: 3.9 mA
